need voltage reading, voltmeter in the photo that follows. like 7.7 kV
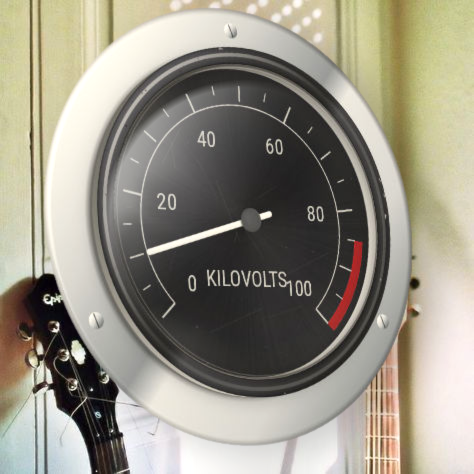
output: 10 kV
